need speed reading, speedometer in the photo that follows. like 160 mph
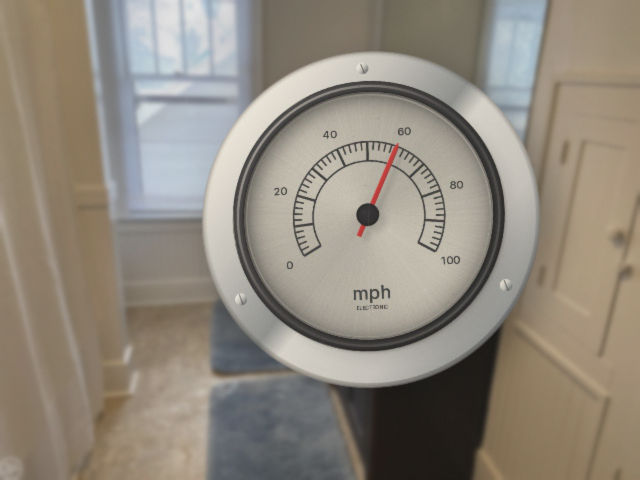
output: 60 mph
